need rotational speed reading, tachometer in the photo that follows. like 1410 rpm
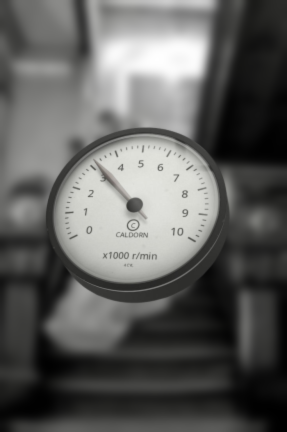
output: 3200 rpm
